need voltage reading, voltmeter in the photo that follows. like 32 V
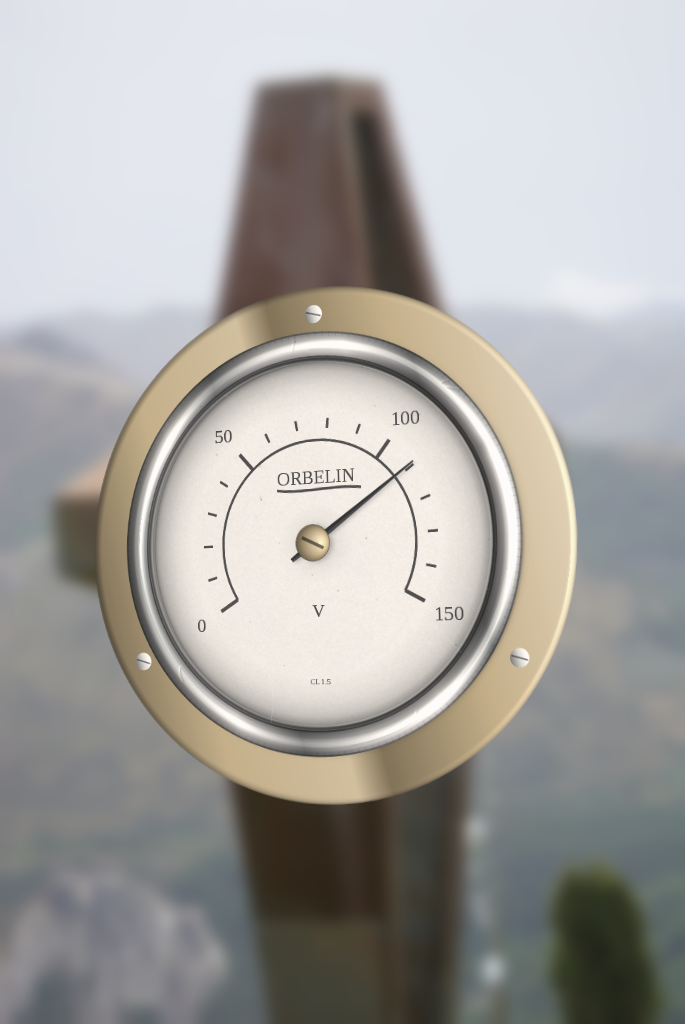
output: 110 V
